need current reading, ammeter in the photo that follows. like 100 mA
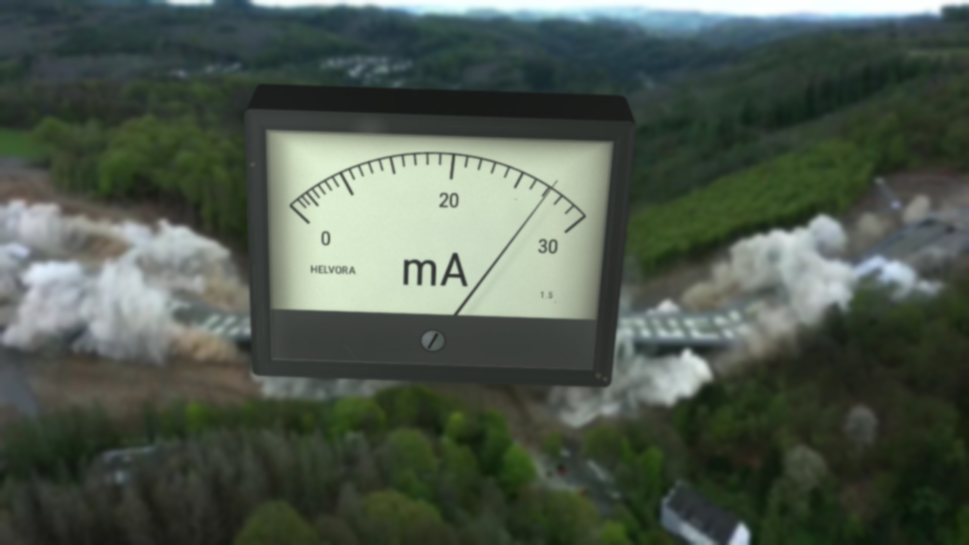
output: 27 mA
